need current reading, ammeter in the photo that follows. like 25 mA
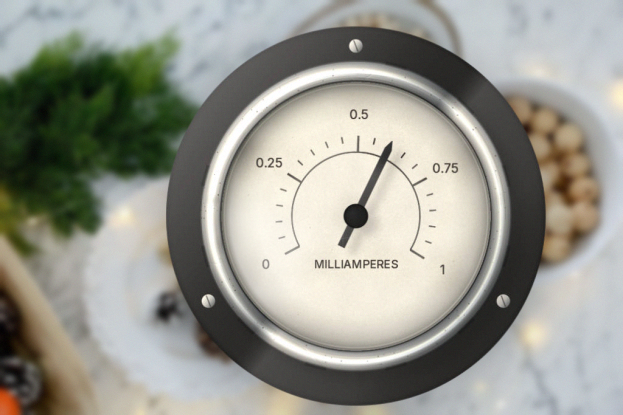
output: 0.6 mA
